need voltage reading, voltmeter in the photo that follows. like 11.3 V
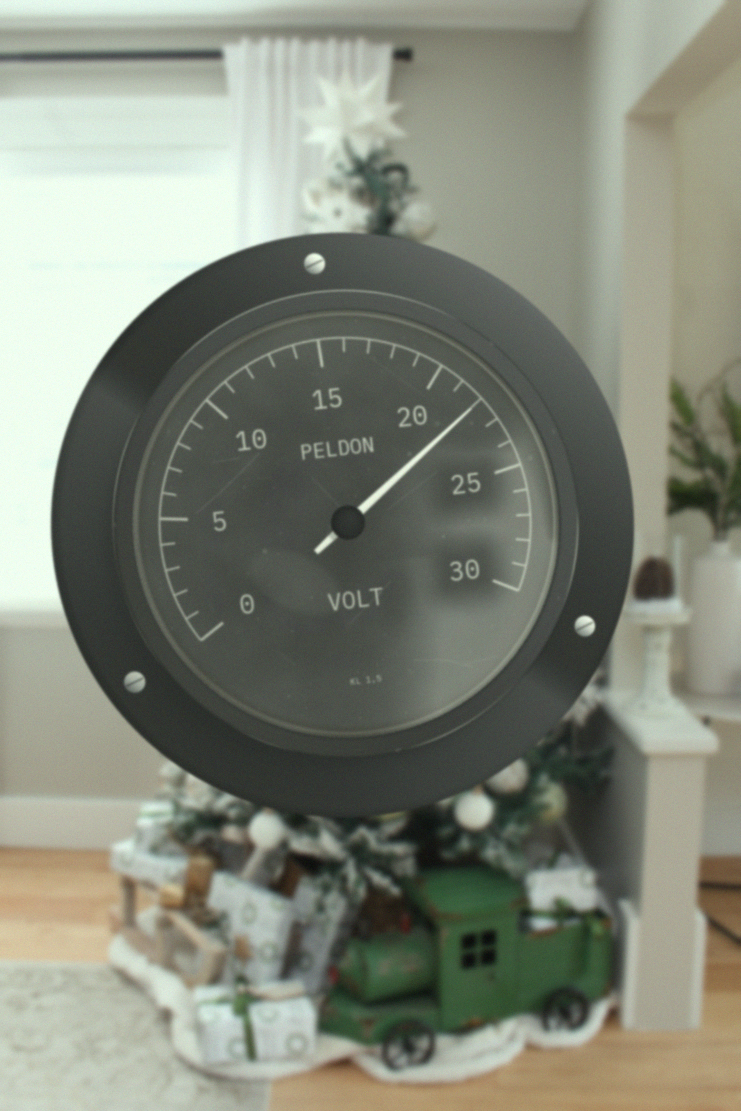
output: 22 V
